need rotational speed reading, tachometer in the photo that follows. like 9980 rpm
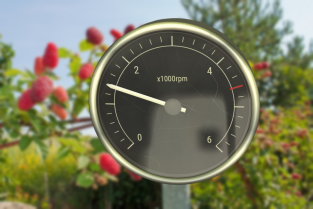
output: 1400 rpm
